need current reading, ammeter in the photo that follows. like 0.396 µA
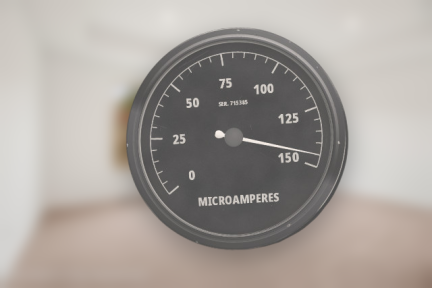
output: 145 µA
